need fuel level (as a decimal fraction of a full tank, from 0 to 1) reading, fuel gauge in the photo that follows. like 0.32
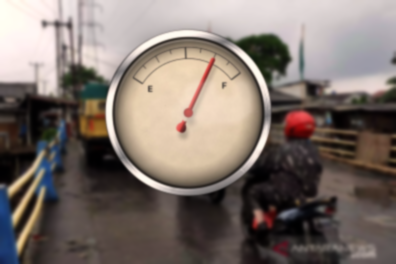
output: 0.75
